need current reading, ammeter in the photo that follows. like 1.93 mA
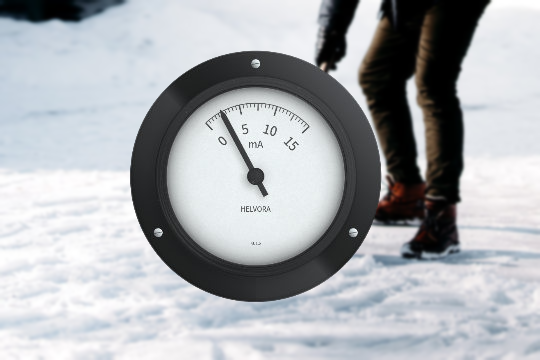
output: 2.5 mA
